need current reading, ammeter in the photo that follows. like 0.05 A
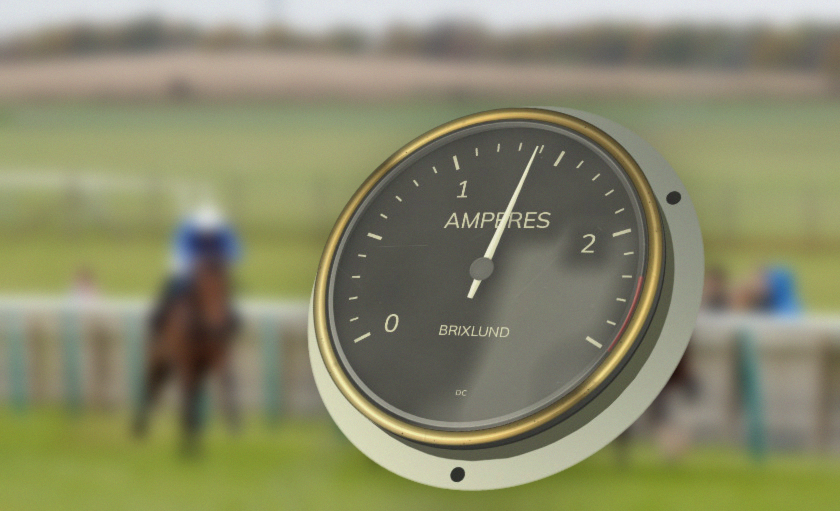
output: 1.4 A
